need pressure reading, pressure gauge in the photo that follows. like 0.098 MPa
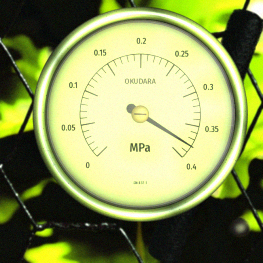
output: 0.38 MPa
